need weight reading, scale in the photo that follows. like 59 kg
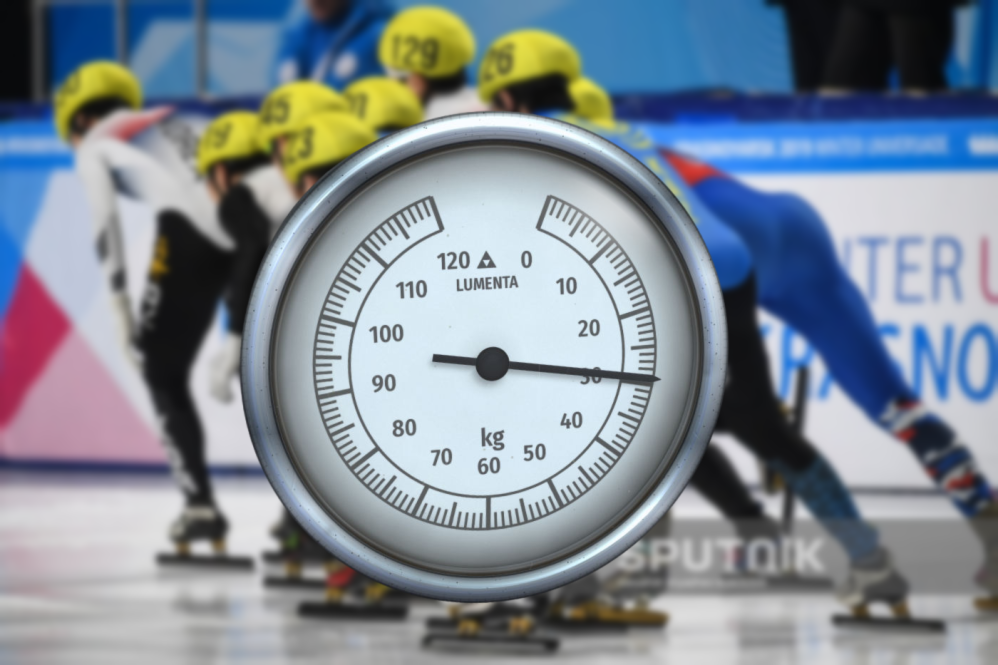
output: 29 kg
